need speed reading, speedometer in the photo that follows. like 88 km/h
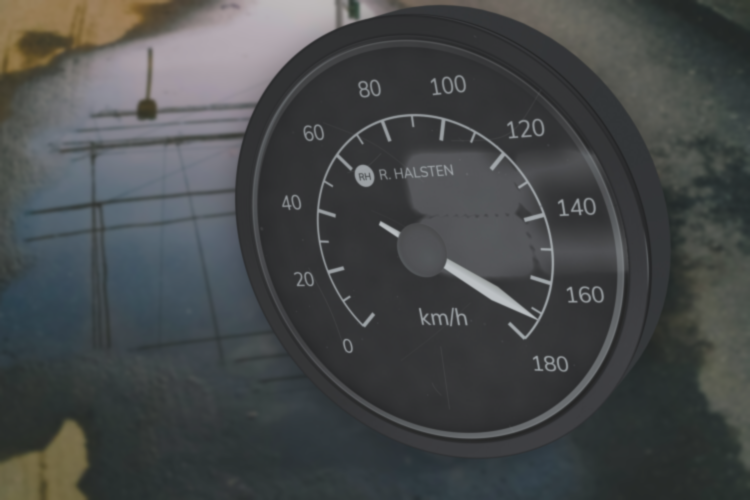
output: 170 km/h
